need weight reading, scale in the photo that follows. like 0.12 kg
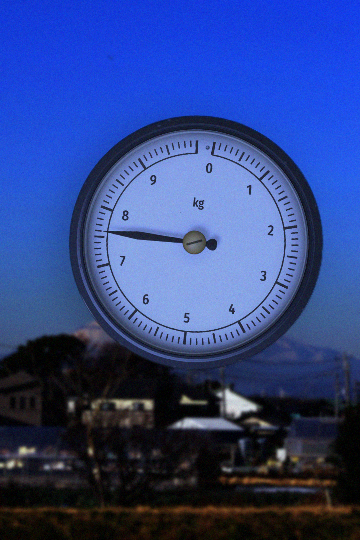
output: 7.6 kg
